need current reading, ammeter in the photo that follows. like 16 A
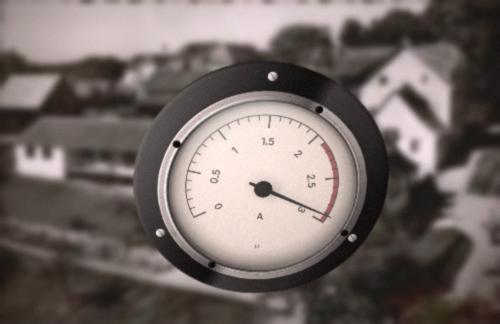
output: 2.9 A
